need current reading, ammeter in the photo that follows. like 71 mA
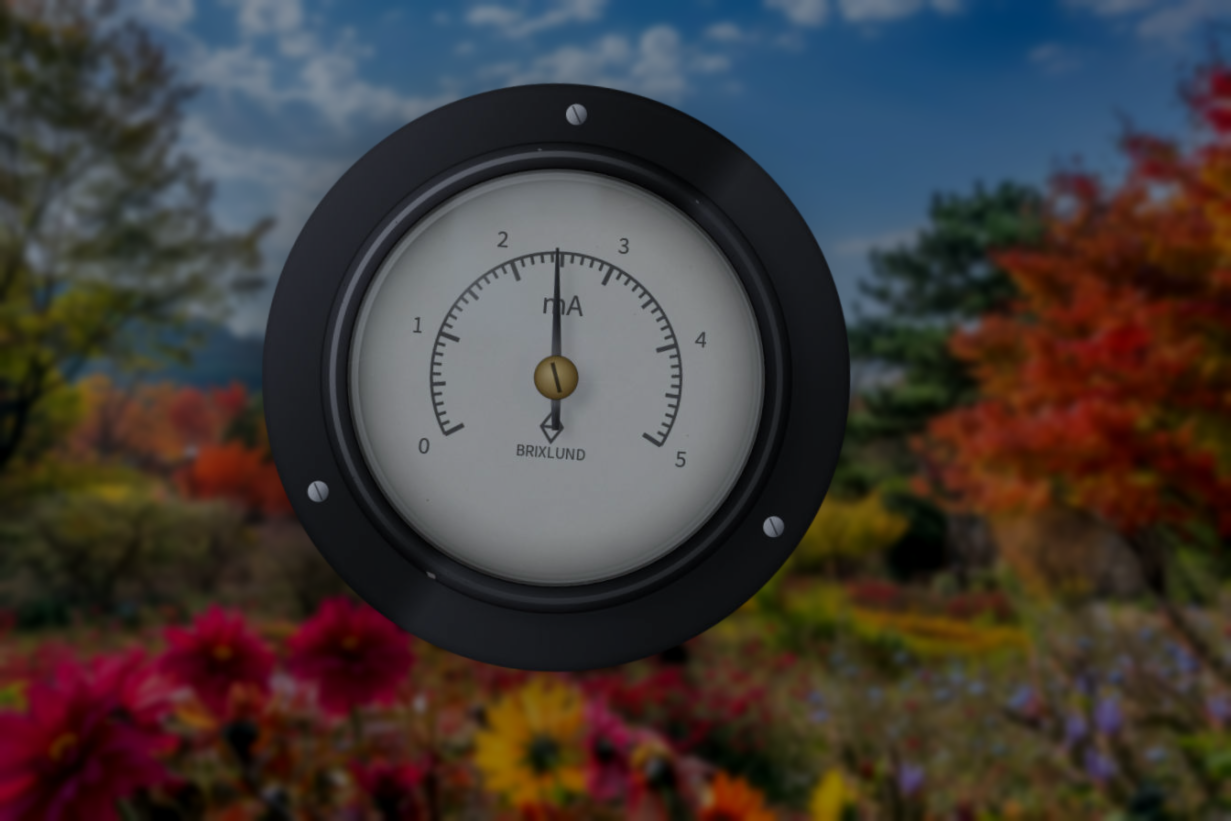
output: 2.45 mA
